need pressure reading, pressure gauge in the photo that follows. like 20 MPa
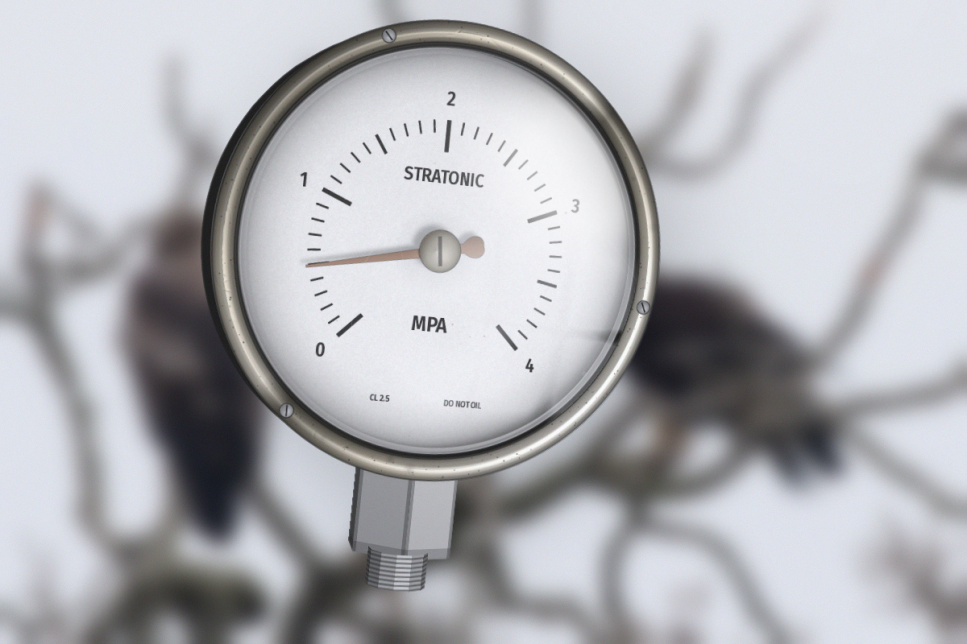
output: 0.5 MPa
